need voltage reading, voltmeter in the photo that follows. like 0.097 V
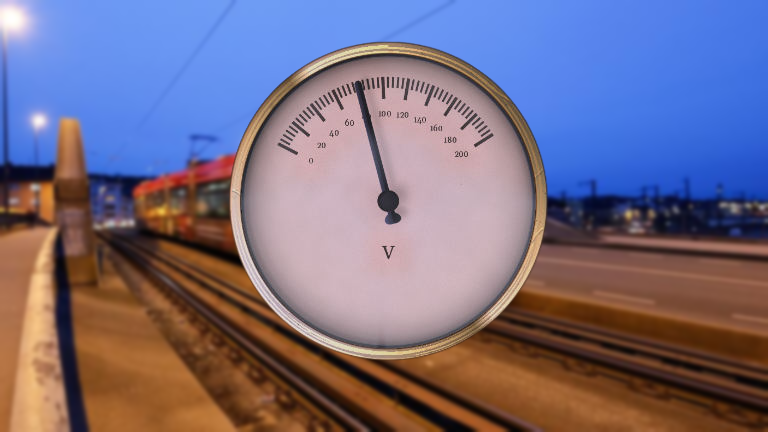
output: 80 V
